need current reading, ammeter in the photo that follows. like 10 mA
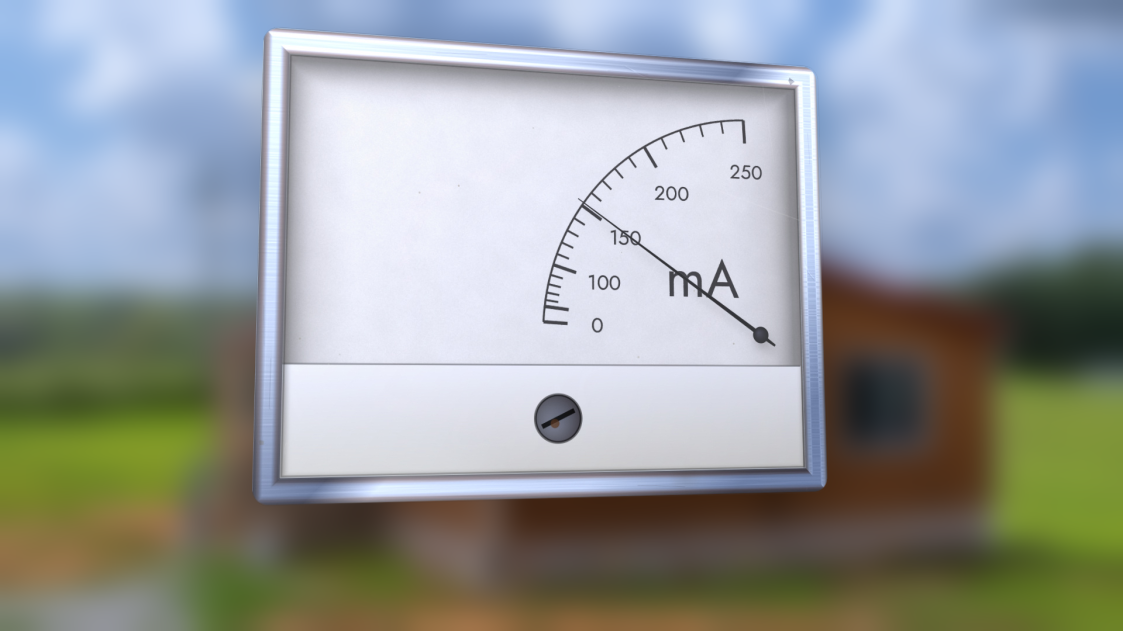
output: 150 mA
